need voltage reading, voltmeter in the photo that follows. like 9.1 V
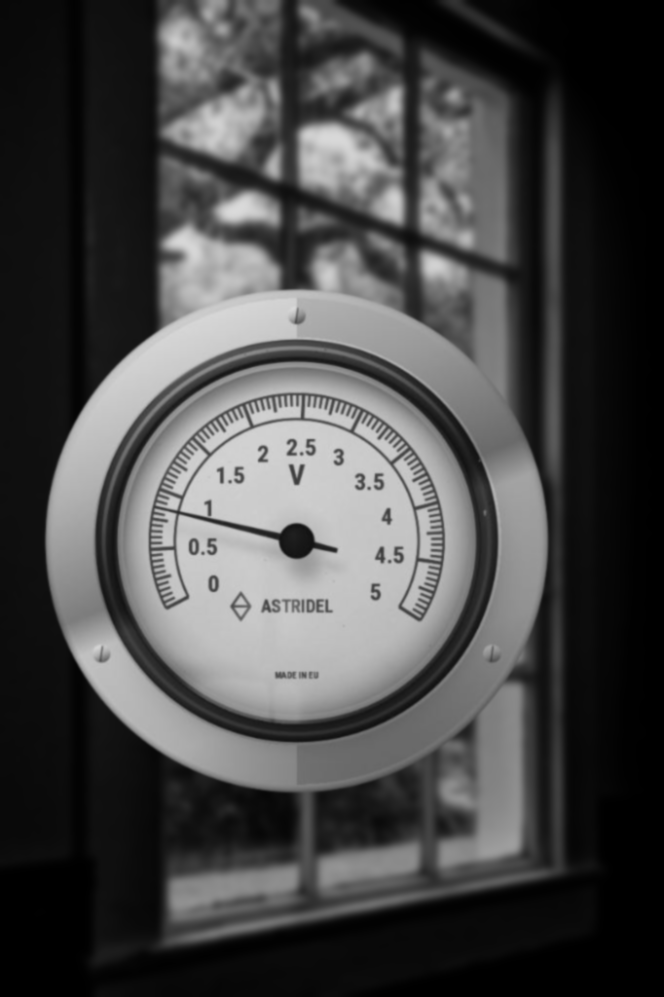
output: 0.85 V
